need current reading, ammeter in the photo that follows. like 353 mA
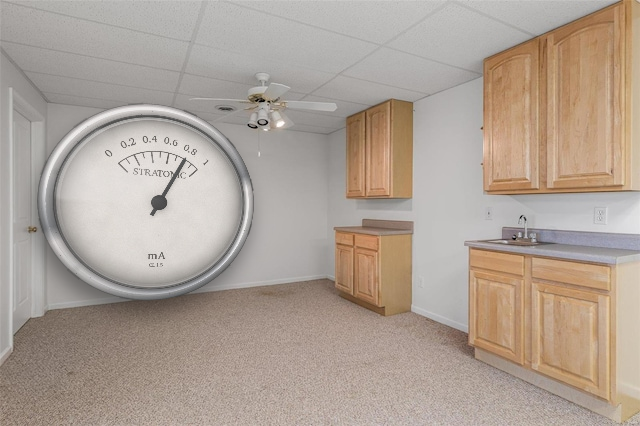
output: 0.8 mA
